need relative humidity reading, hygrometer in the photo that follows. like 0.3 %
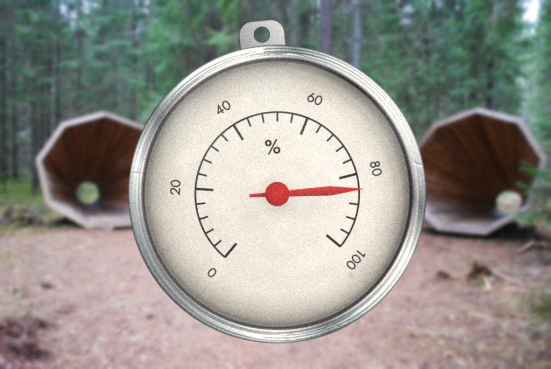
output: 84 %
